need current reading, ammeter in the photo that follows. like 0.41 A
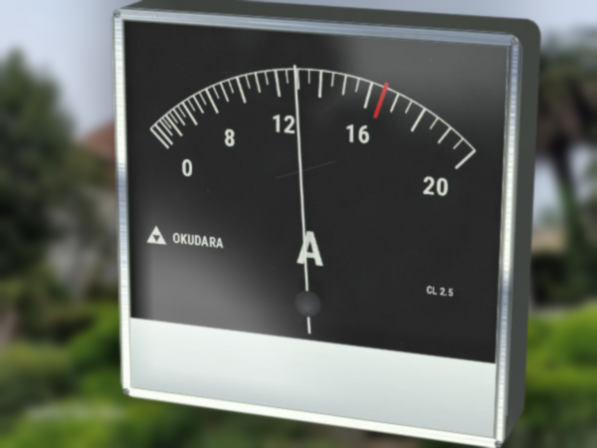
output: 13 A
